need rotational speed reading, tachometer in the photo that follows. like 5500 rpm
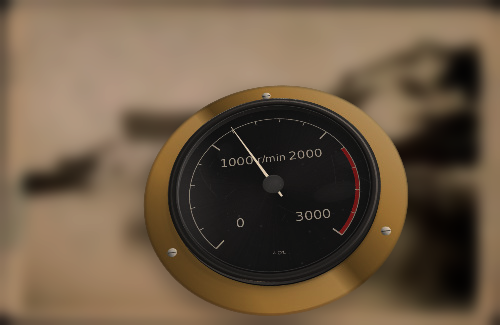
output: 1200 rpm
